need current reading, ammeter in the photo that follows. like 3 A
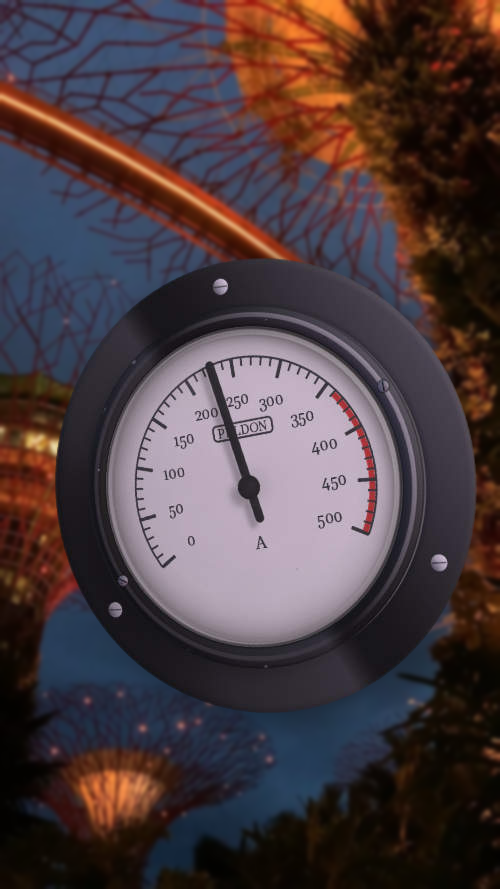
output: 230 A
